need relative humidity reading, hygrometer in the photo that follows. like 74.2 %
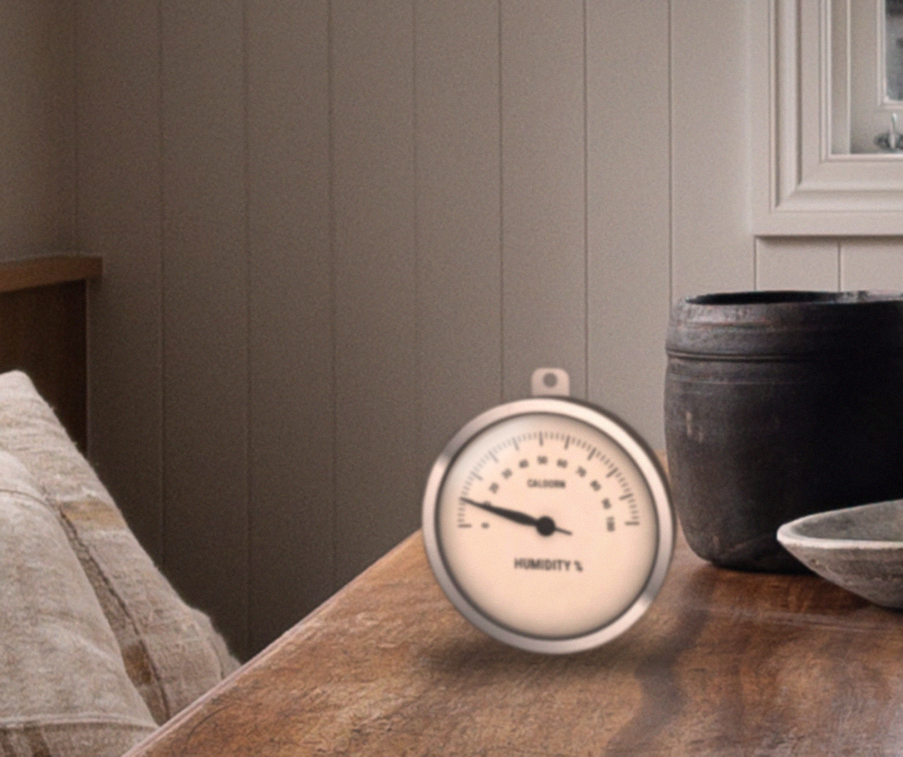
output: 10 %
